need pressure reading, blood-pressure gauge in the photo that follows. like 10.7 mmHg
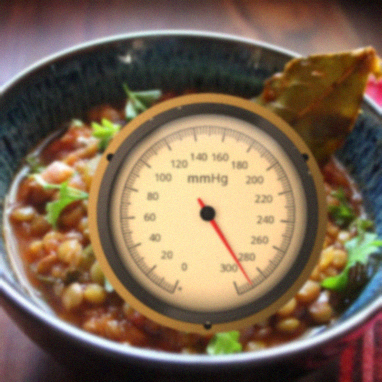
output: 290 mmHg
